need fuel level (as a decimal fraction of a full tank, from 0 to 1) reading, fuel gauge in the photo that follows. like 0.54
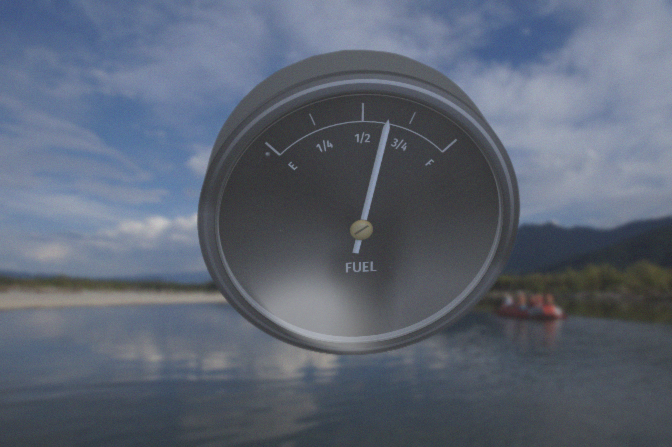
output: 0.625
